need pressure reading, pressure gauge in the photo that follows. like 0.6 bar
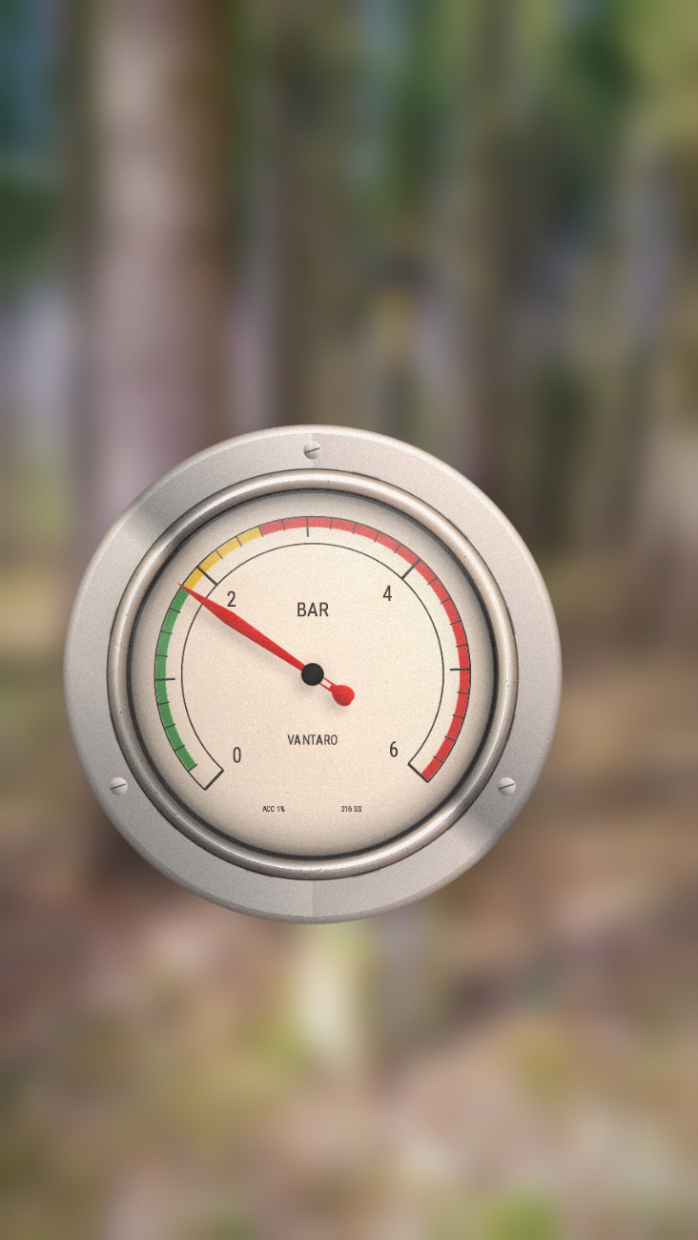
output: 1.8 bar
